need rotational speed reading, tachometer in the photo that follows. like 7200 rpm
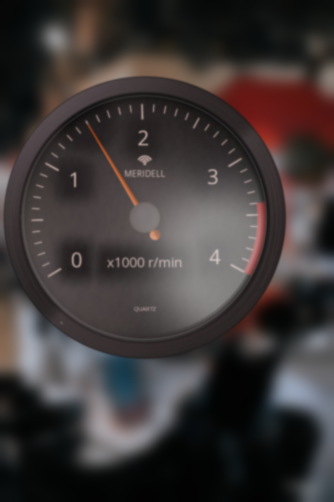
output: 1500 rpm
